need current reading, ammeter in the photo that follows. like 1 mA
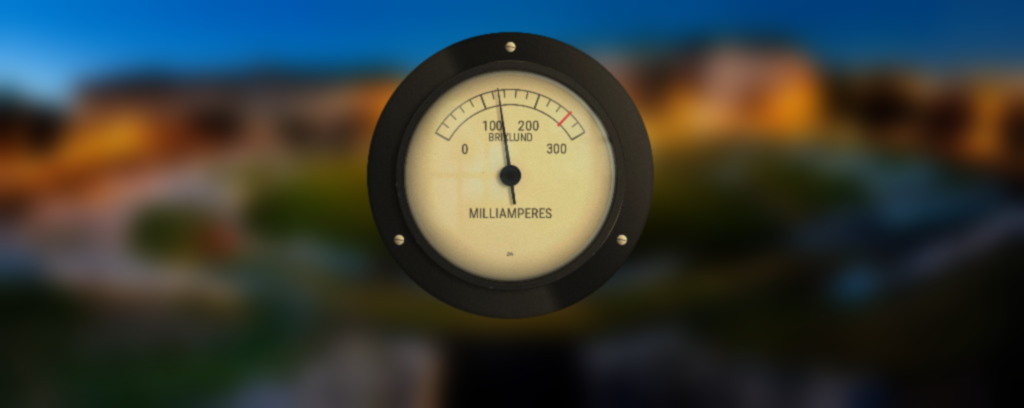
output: 130 mA
